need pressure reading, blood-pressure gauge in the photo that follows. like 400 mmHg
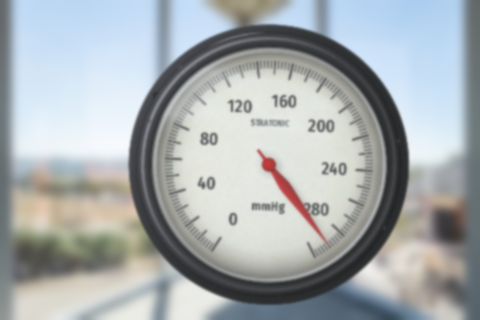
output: 290 mmHg
